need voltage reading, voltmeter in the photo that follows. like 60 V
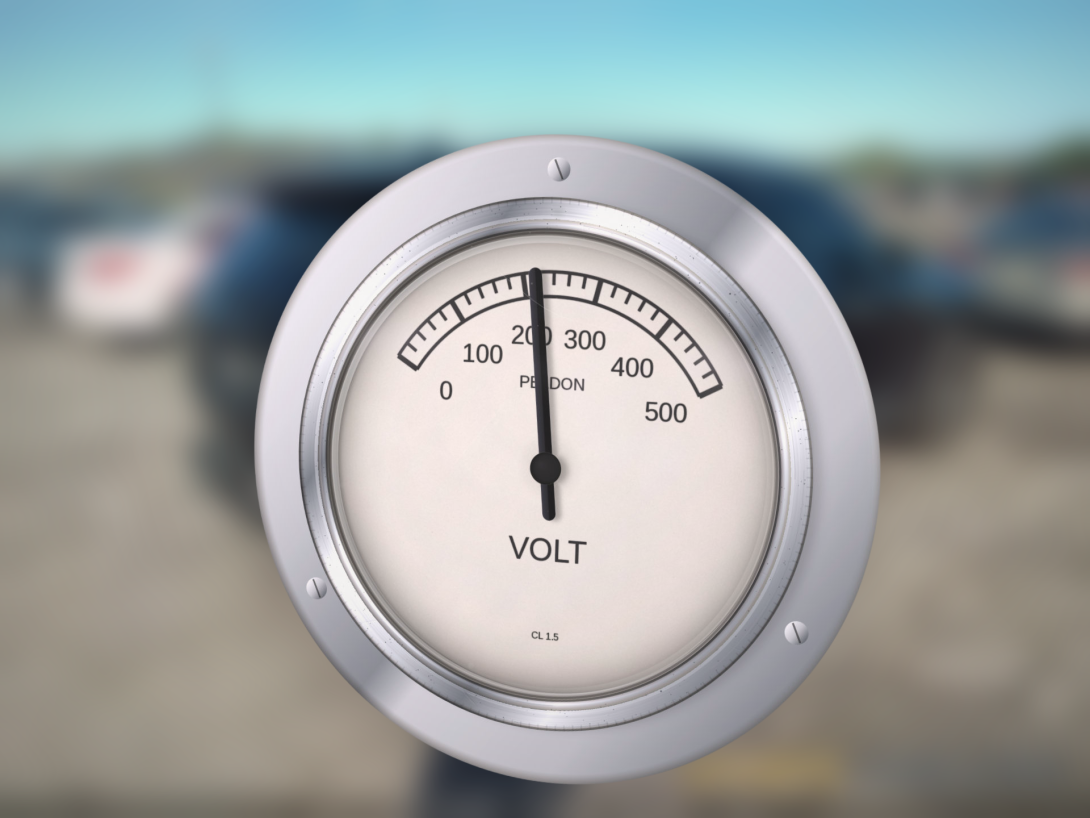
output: 220 V
